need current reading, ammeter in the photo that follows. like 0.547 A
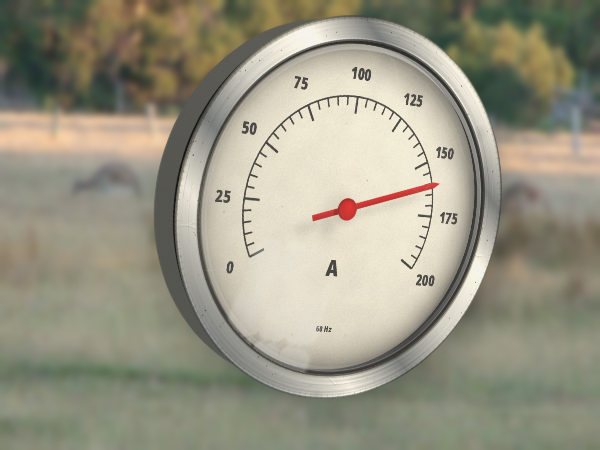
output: 160 A
